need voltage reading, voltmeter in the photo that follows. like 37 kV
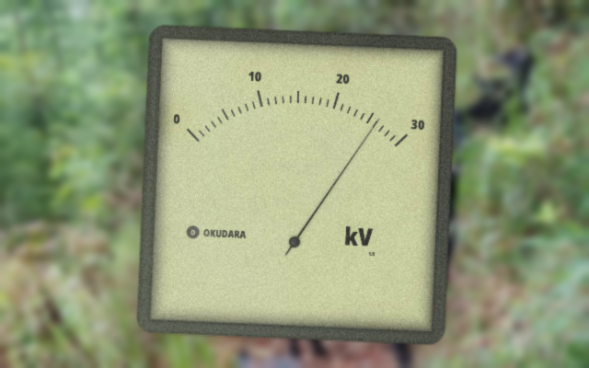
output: 26 kV
